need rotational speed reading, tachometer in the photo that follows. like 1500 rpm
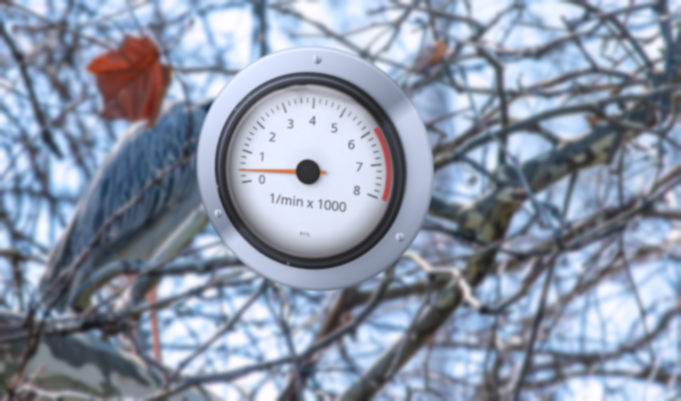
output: 400 rpm
